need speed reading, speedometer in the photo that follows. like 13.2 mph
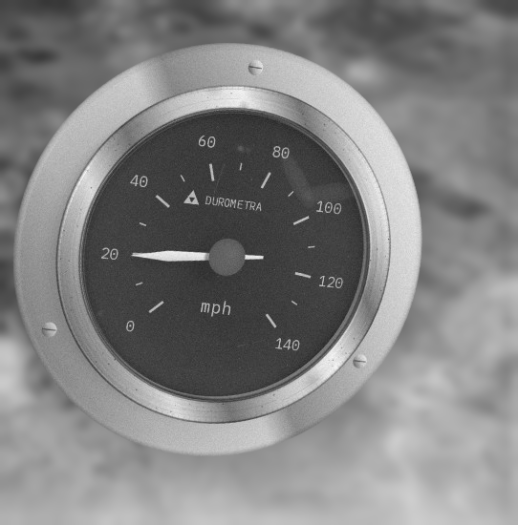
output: 20 mph
